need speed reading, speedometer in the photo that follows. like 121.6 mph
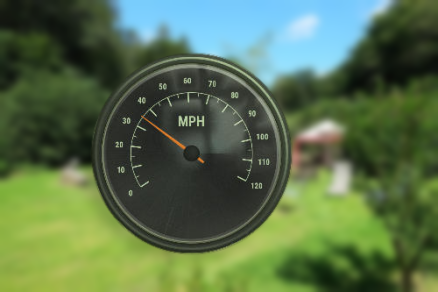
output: 35 mph
